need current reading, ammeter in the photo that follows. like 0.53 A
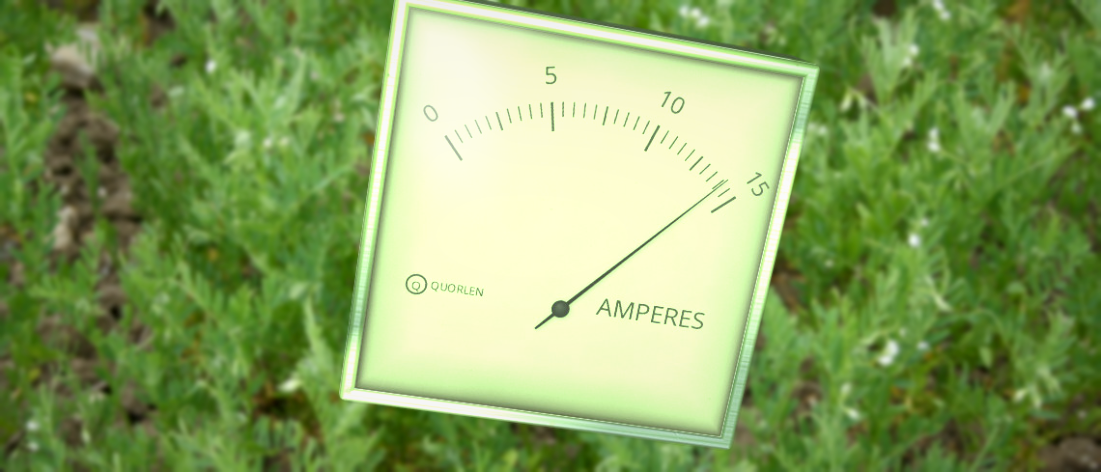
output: 14 A
